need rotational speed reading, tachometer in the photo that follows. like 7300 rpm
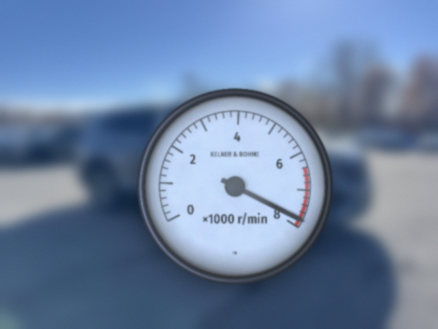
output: 7800 rpm
